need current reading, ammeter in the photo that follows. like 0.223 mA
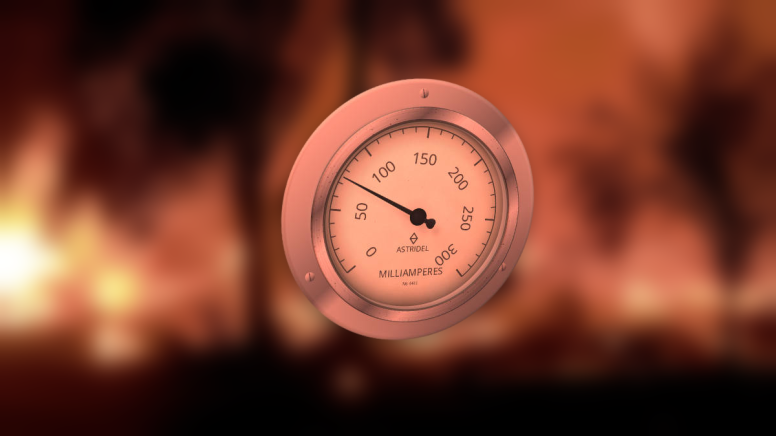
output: 75 mA
